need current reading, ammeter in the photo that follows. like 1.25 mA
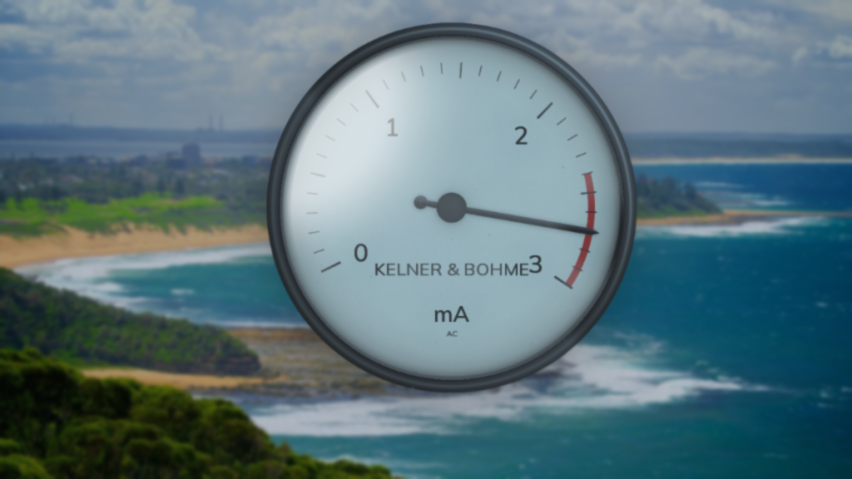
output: 2.7 mA
